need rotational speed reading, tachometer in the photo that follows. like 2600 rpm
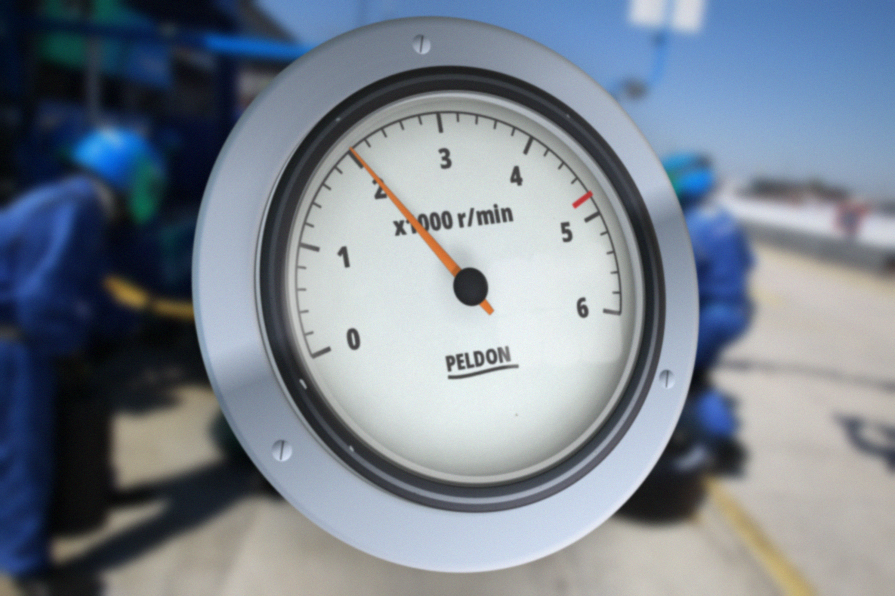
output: 2000 rpm
